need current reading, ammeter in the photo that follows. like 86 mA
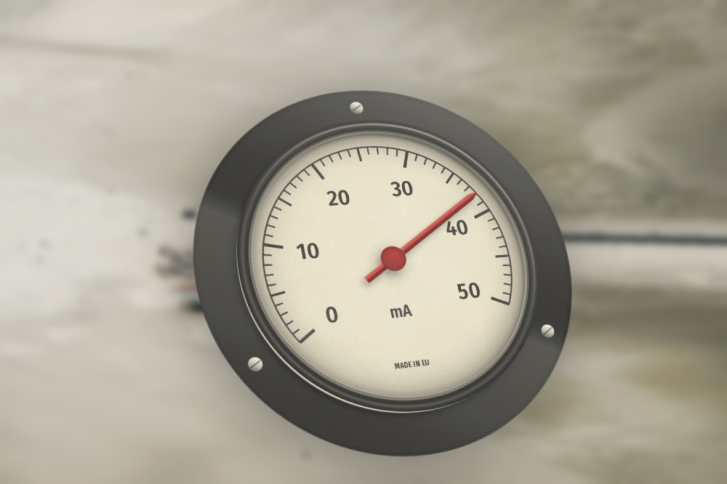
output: 38 mA
